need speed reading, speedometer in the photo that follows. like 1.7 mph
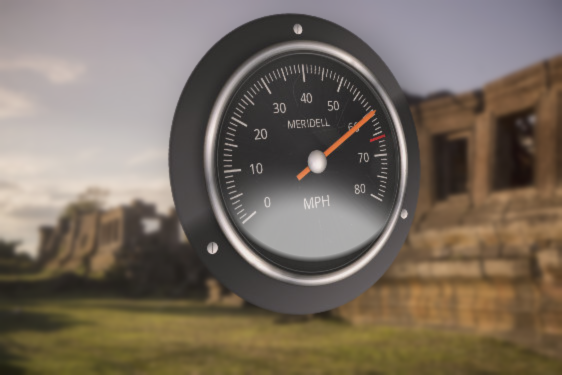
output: 60 mph
